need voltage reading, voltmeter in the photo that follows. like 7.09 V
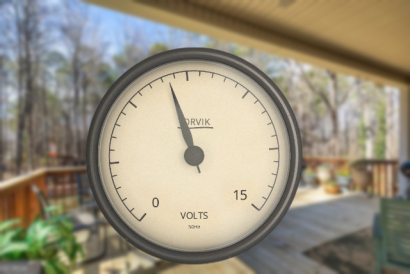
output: 6.75 V
